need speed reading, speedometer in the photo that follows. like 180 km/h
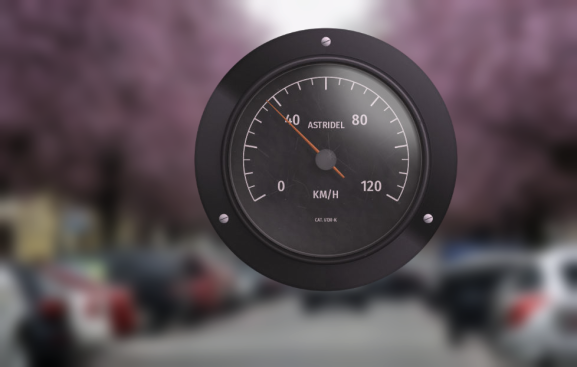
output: 37.5 km/h
